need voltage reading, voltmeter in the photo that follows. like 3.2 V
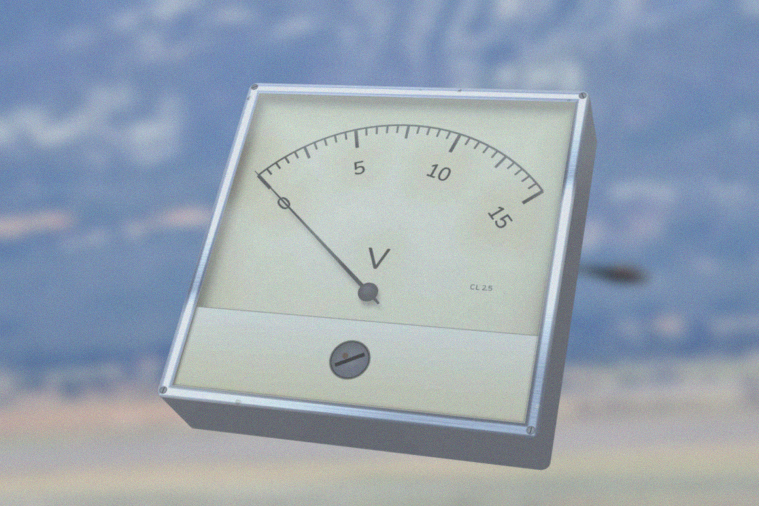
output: 0 V
